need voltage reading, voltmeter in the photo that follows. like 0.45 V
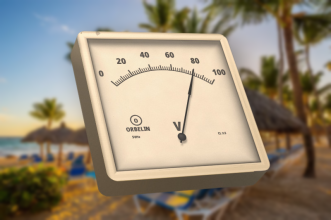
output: 80 V
